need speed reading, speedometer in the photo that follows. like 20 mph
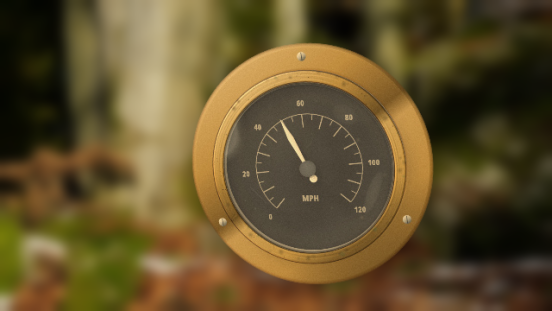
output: 50 mph
